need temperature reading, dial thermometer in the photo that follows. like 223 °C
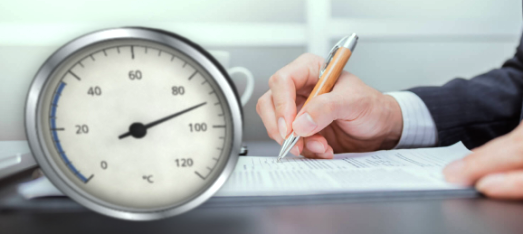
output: 90 °C
